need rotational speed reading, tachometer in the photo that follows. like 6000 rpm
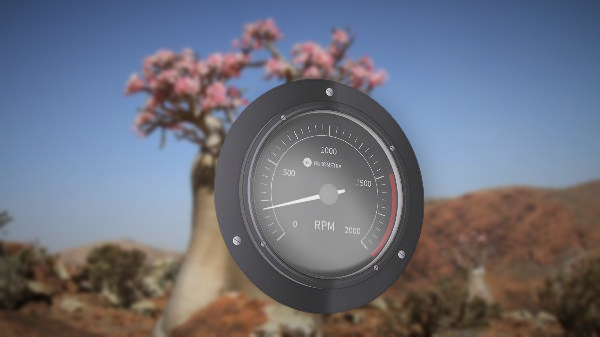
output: 200 rpm
